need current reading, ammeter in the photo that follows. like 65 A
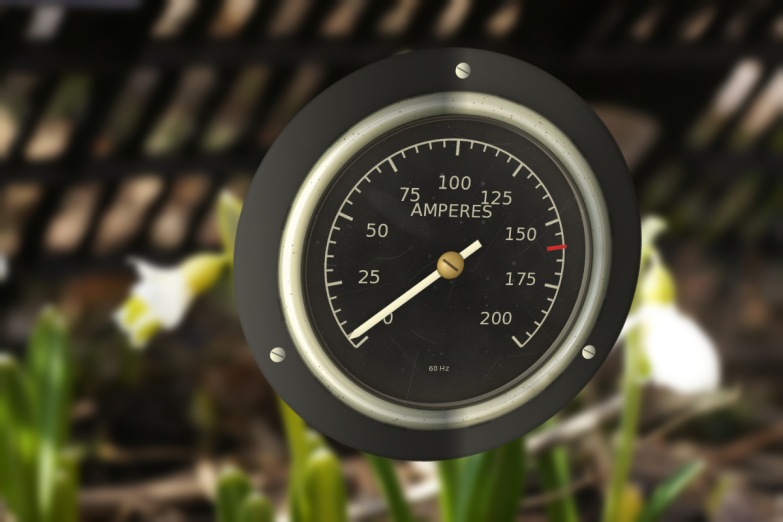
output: 5 A
